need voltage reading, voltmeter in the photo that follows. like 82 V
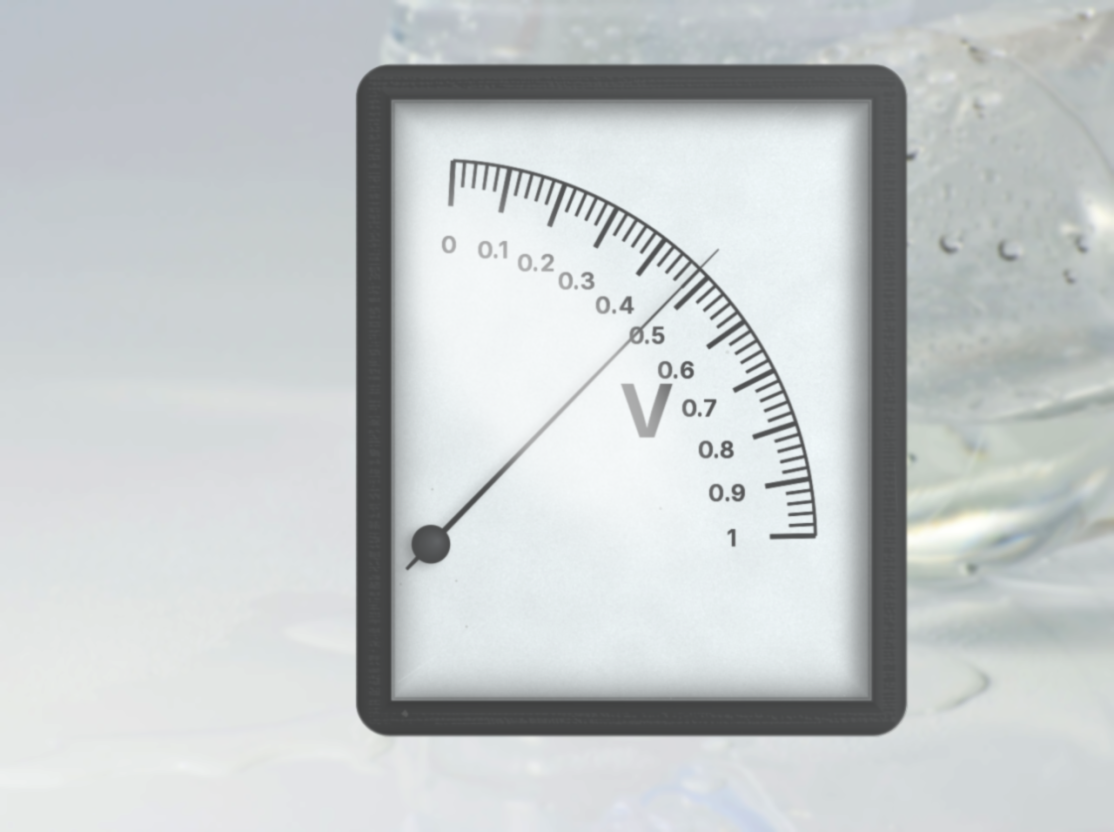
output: 0.48 V
